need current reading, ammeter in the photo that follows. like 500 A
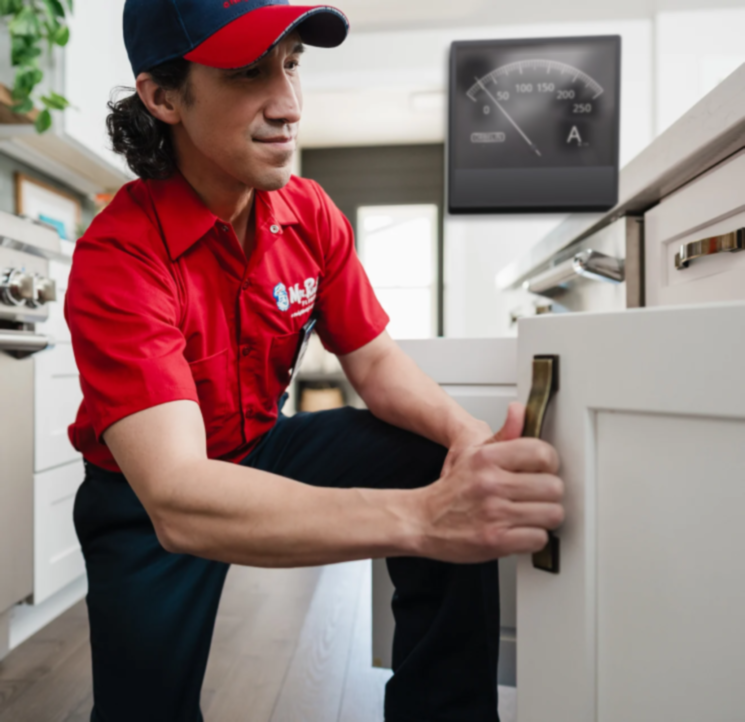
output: 25 A
